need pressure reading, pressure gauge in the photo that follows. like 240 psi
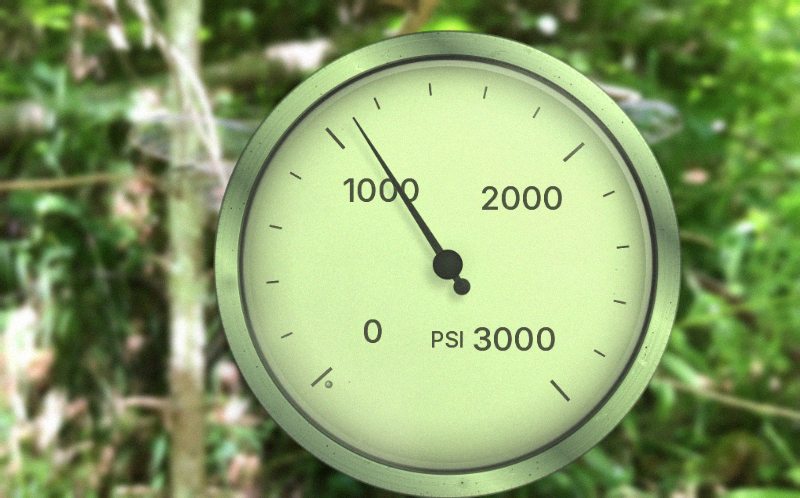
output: 1100 psi
